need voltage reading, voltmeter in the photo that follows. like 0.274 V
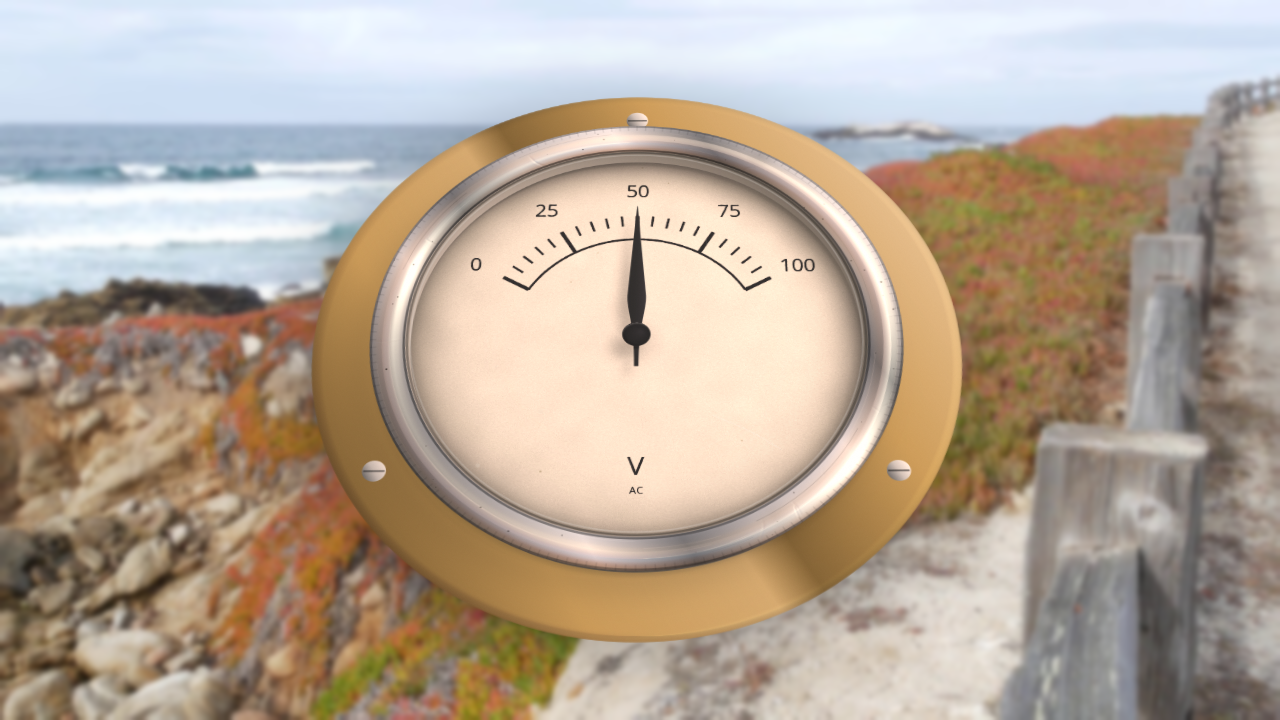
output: 50 V
